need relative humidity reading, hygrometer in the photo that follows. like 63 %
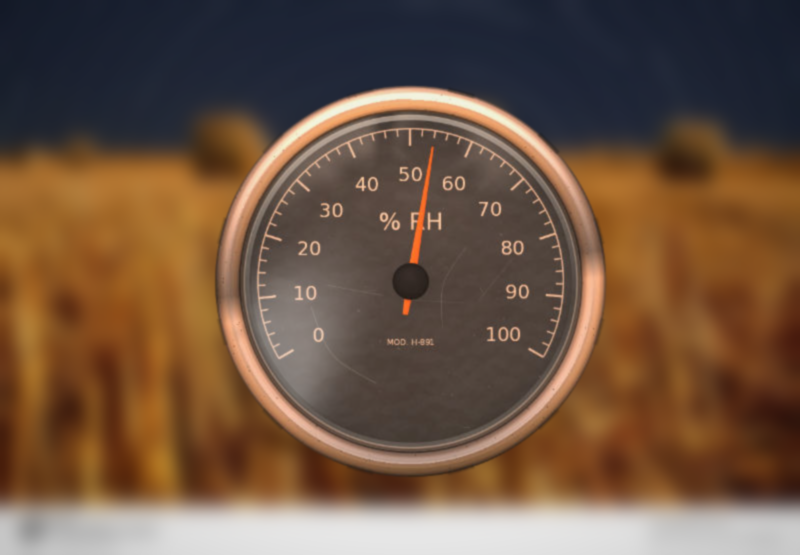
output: 54 %
